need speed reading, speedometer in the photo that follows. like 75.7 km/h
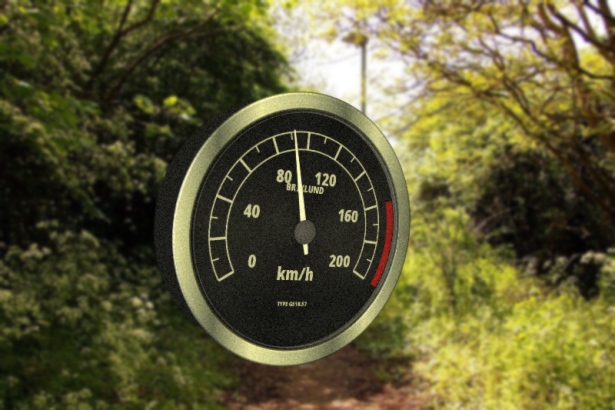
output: 90 km/h
